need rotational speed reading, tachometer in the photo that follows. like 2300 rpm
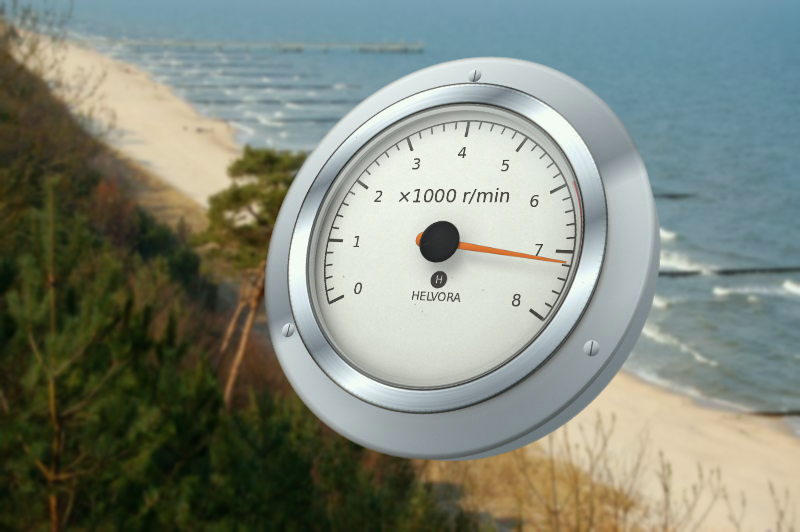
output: 7200 rpm
